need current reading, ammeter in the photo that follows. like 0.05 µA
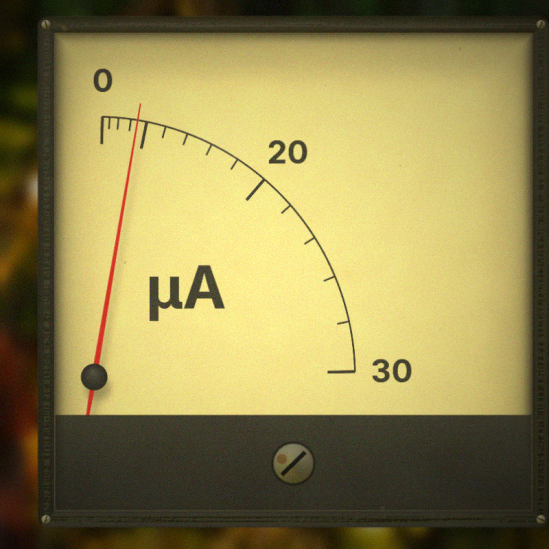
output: 9 µA
